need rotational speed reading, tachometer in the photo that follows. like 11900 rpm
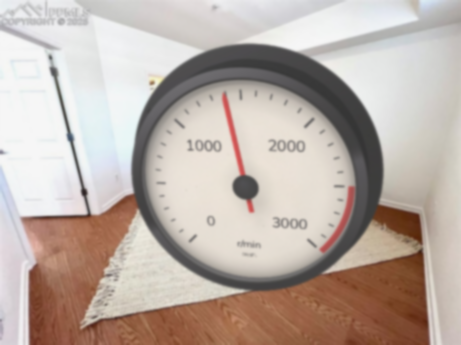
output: 1400 rpm
